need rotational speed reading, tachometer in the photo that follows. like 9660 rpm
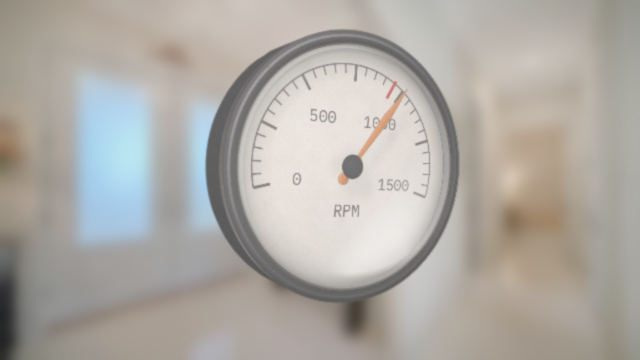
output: 1000 rpm
